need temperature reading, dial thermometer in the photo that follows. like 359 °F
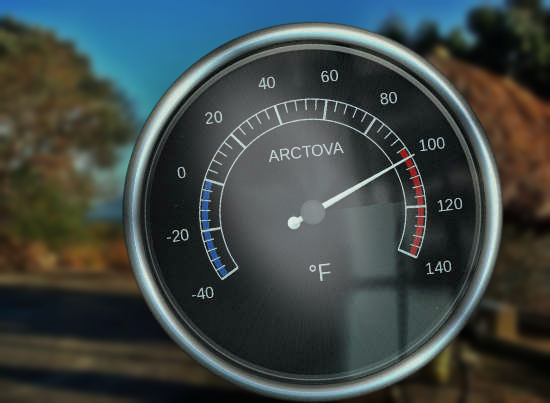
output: 100 °F
